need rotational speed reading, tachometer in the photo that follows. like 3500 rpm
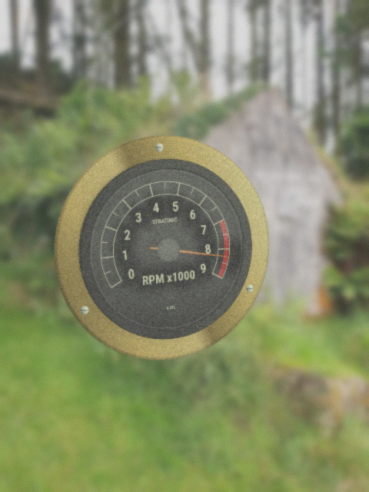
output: 8250 rpm
